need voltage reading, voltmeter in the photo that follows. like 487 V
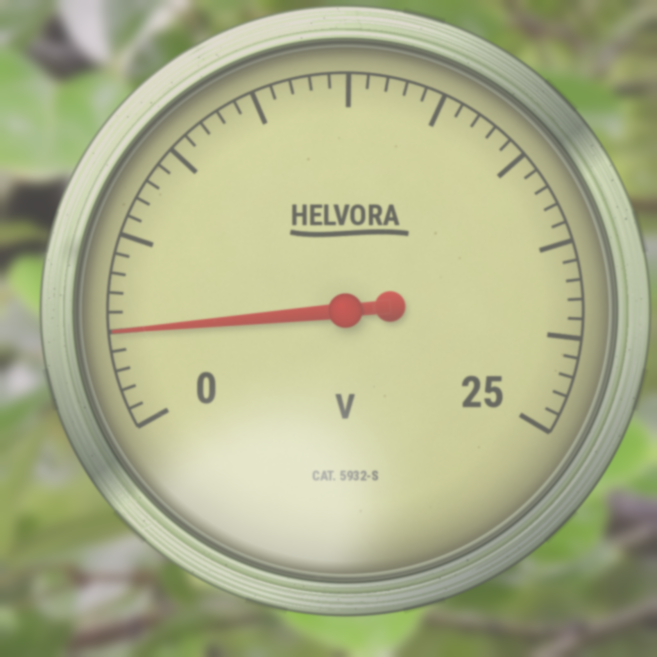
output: 2.5 V
